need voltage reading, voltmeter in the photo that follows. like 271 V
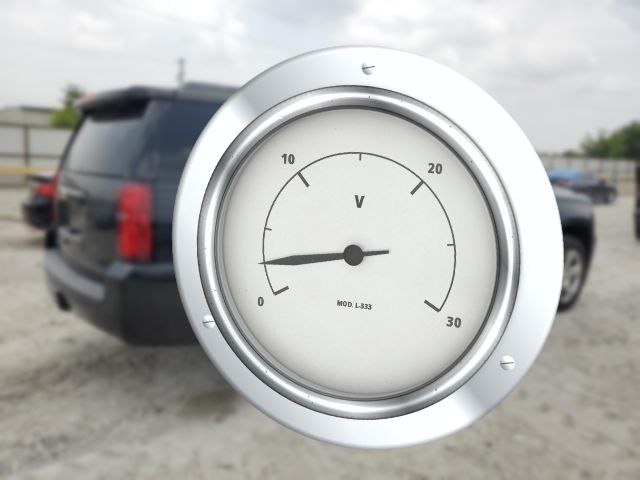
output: 2.5 V
